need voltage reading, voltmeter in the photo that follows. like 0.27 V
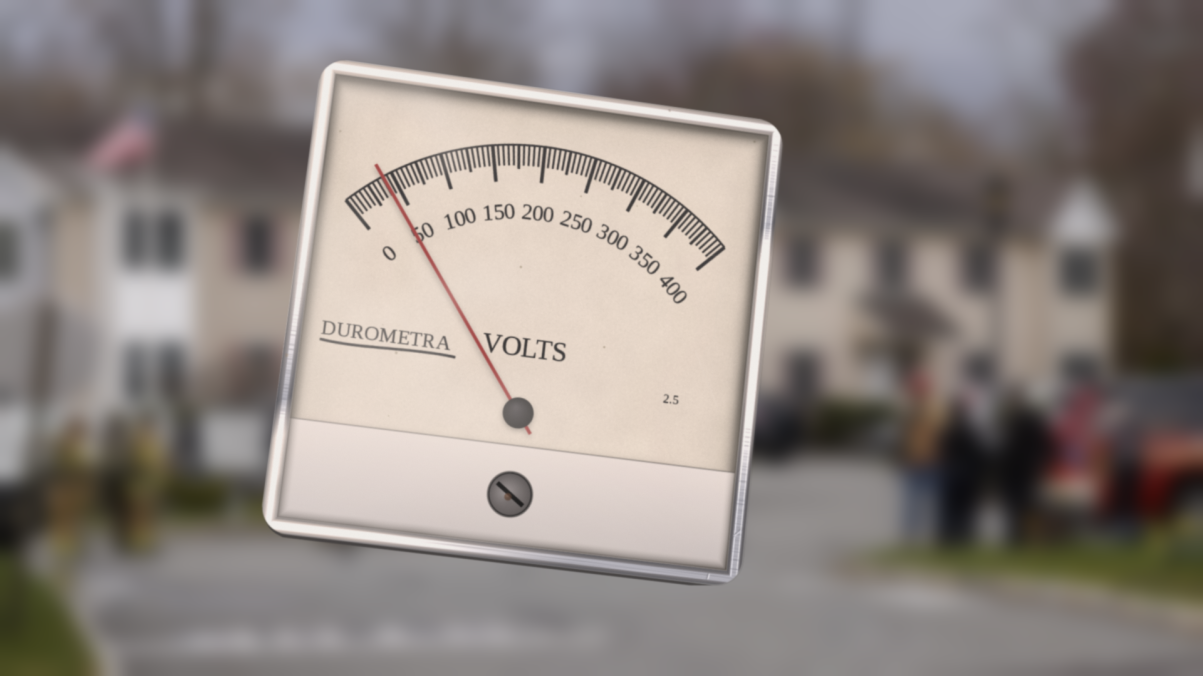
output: 40 V
